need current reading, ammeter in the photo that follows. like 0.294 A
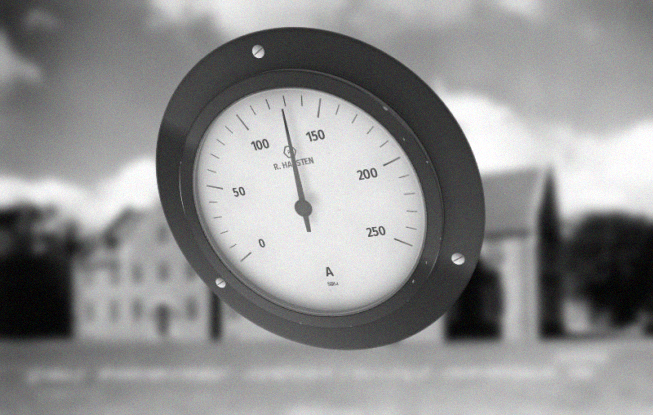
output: 130 A
